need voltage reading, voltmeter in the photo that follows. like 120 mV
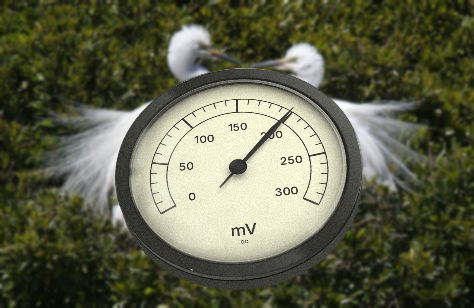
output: 200 mV
